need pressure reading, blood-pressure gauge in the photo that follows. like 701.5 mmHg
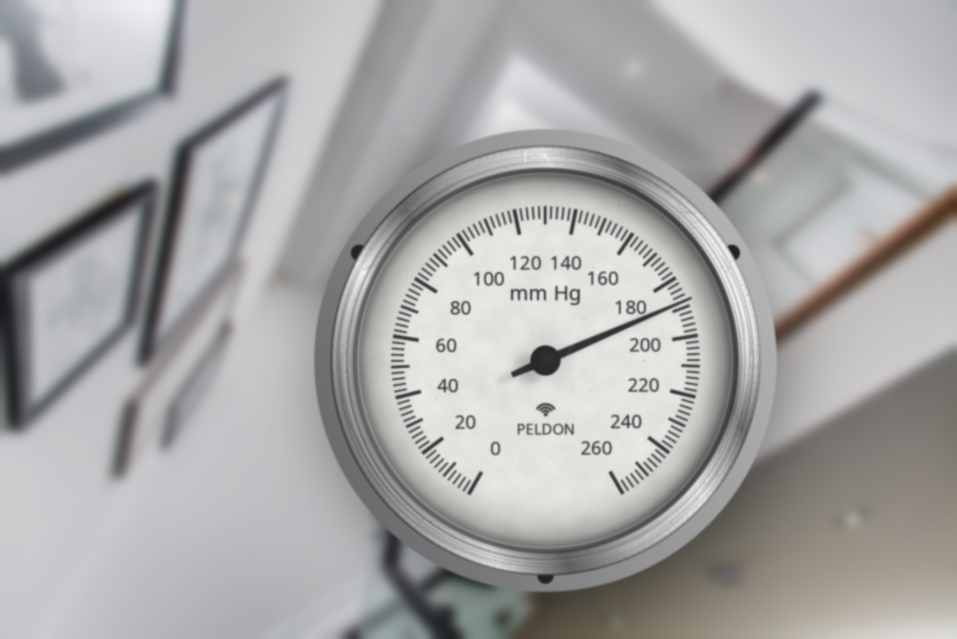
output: 188 mmHg
